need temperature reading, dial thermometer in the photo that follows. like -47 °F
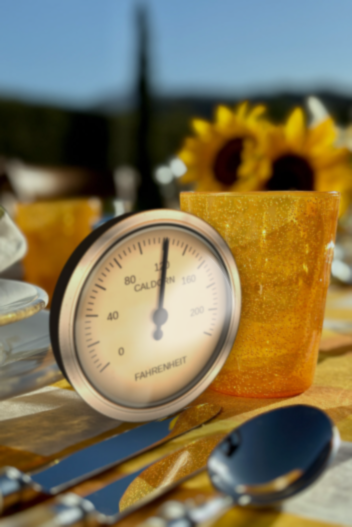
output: 120 °F
